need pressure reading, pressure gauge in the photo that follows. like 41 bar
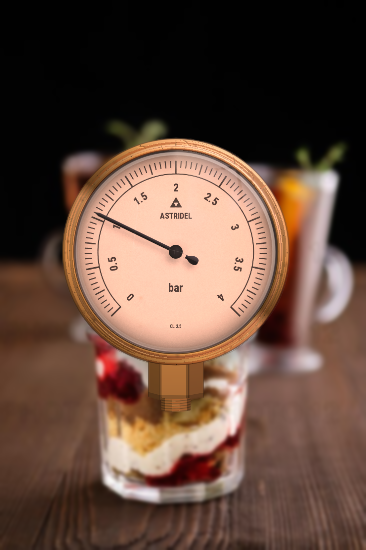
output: 1.05 bar
